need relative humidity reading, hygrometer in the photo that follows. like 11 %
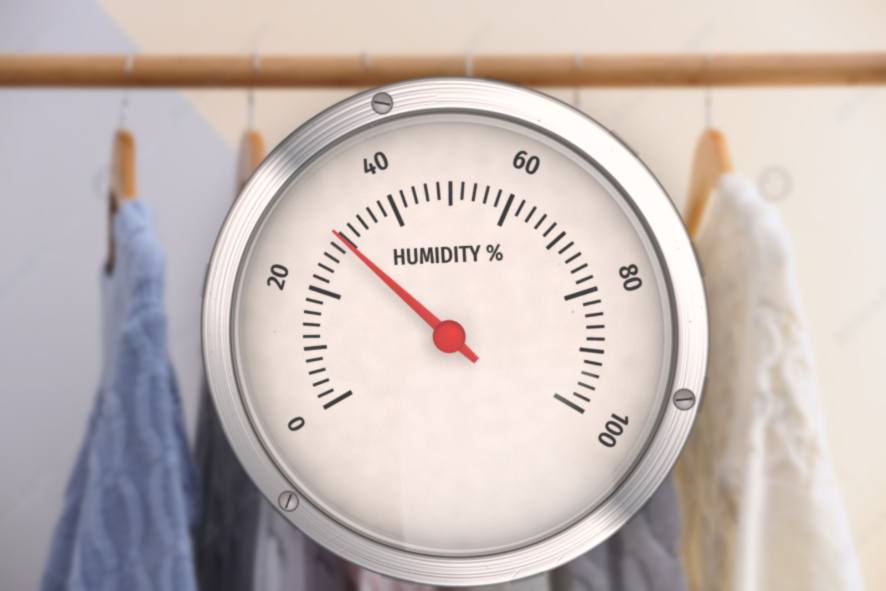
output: 30 %
